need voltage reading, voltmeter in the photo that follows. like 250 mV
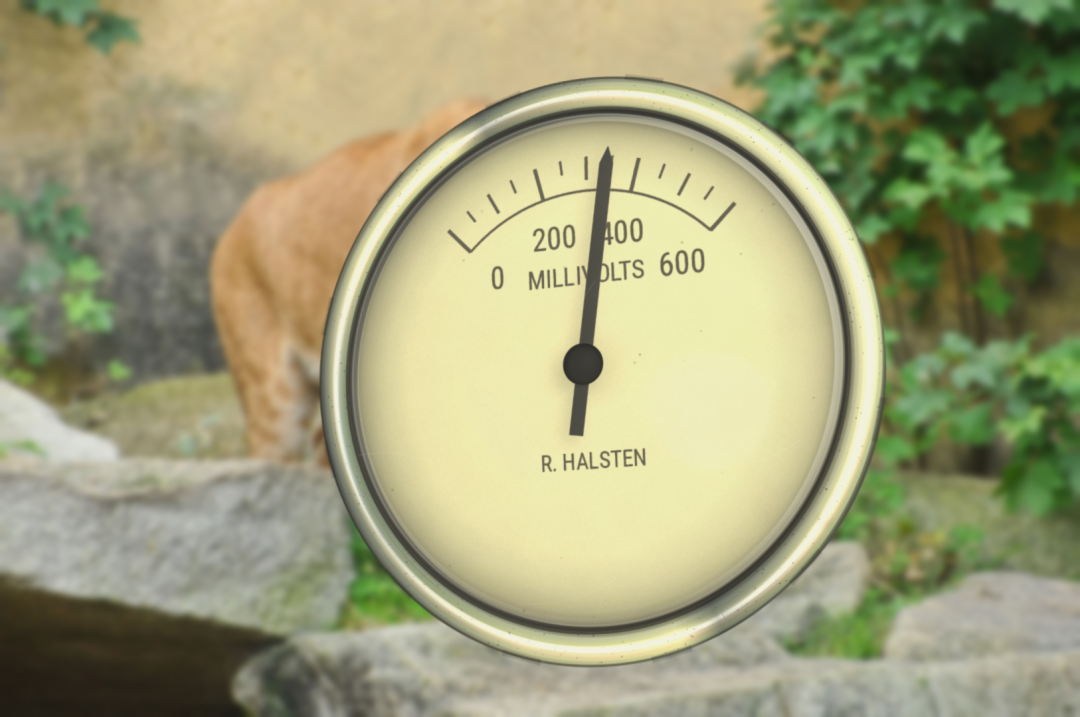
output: 350 mV
